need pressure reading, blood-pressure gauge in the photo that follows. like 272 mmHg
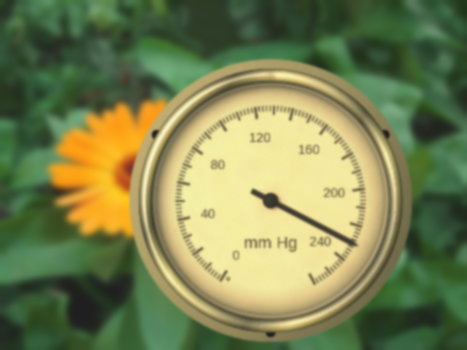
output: 230 mmHg
